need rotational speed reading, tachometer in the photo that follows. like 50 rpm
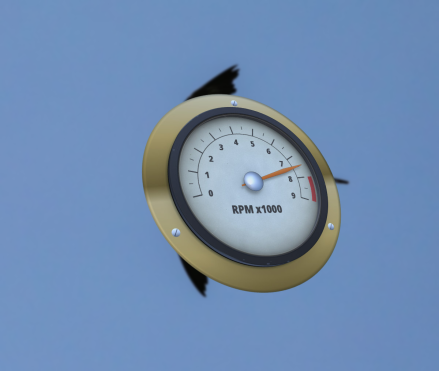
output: 7500 rpm
